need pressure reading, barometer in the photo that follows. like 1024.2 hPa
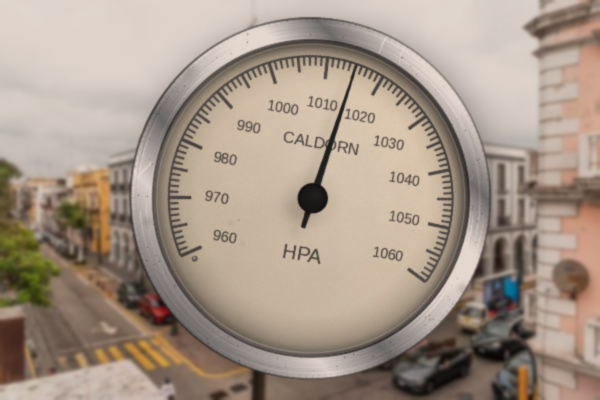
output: 1015 hPa
